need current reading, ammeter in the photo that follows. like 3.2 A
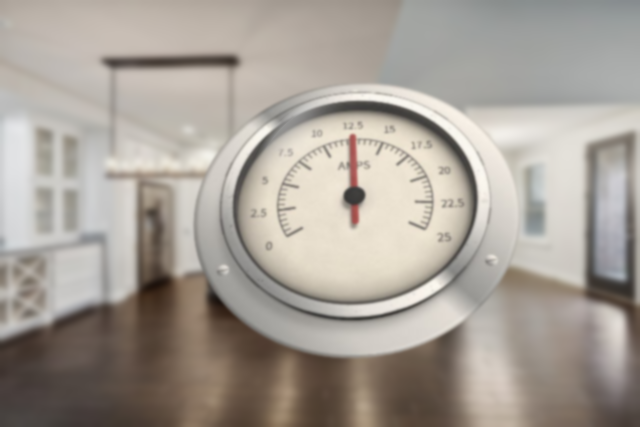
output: 12.5 A
